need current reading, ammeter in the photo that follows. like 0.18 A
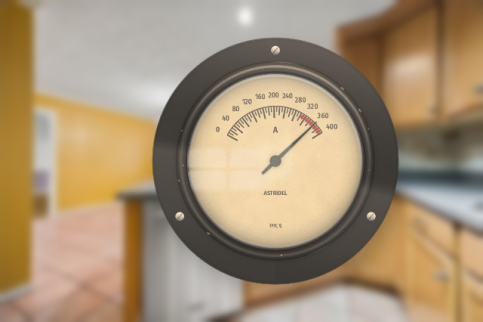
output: 360 A
